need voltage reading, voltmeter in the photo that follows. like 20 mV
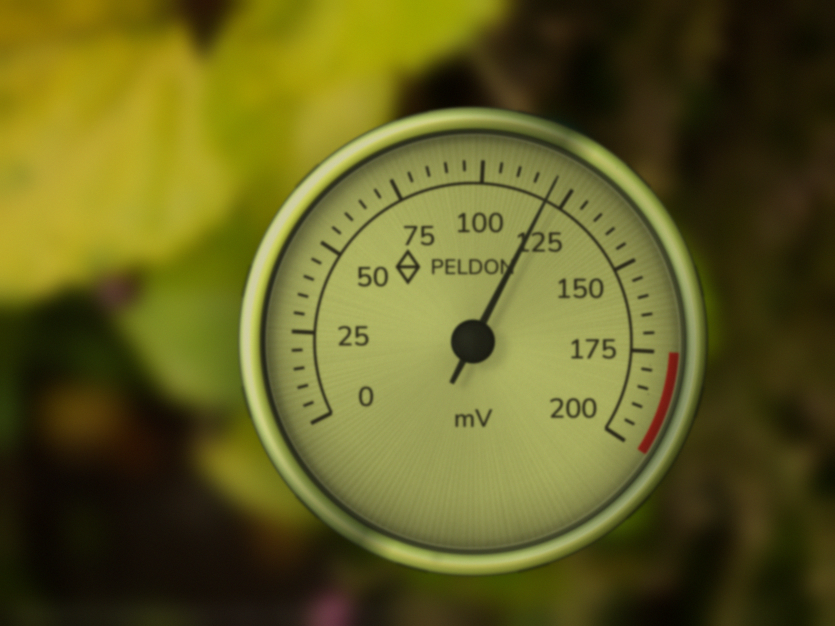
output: 120 mV
